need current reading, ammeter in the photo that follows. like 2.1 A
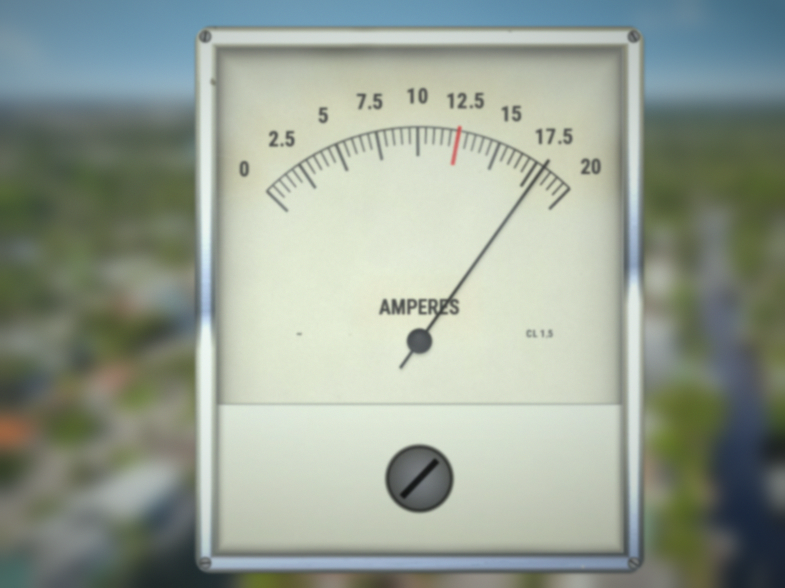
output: 18 A
